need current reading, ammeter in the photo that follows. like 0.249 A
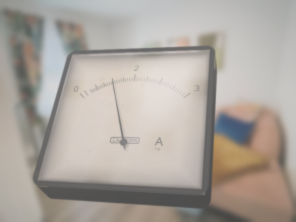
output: 1.5 A
